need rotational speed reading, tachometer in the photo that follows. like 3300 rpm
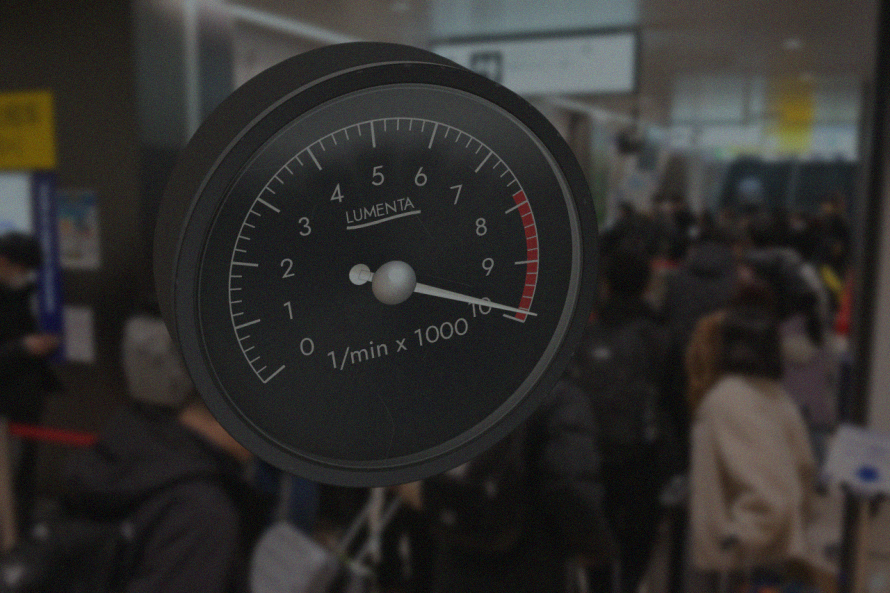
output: 9800 rpm
